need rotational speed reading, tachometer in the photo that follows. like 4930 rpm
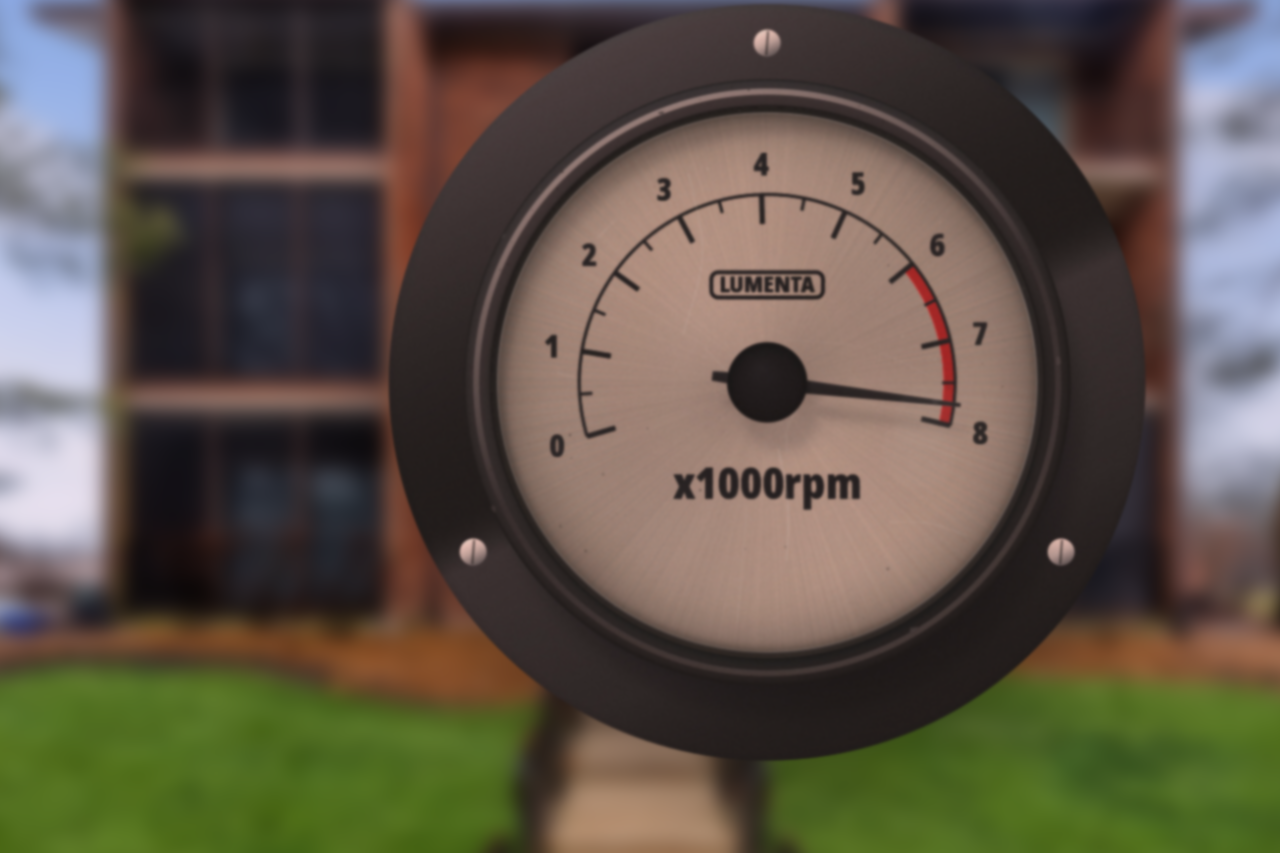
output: 7750 rpm
